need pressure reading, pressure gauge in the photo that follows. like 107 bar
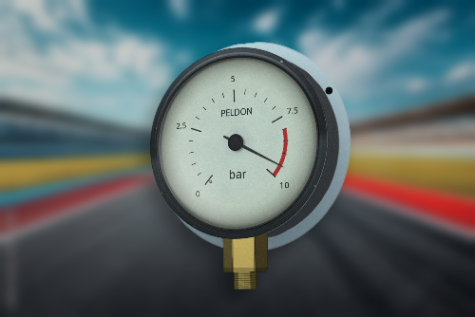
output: 9.5 bar
